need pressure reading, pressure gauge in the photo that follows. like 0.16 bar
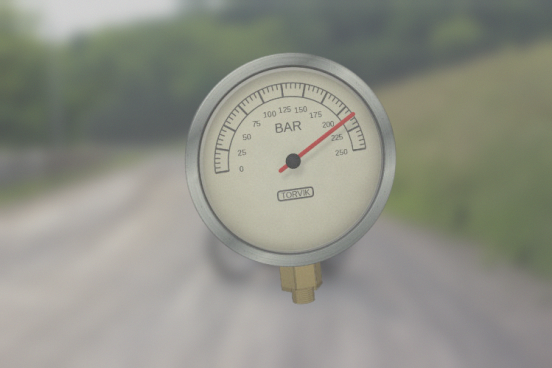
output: 210 bar
